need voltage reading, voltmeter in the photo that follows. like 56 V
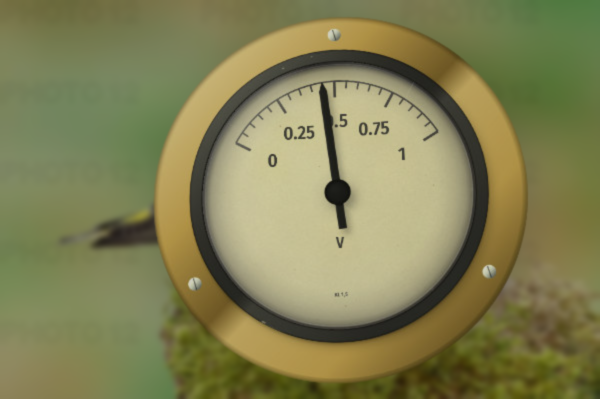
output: 0.45 V
